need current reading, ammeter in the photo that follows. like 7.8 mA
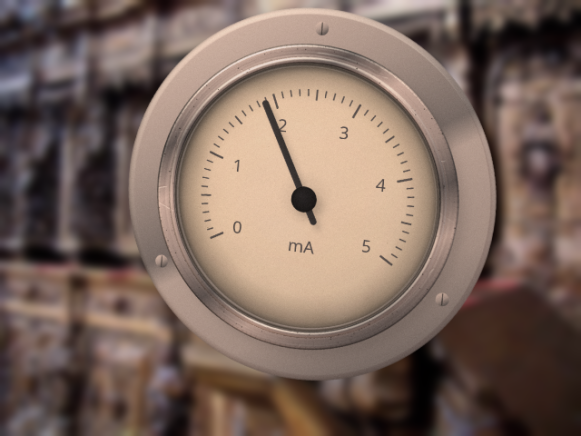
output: 1.9 mA
